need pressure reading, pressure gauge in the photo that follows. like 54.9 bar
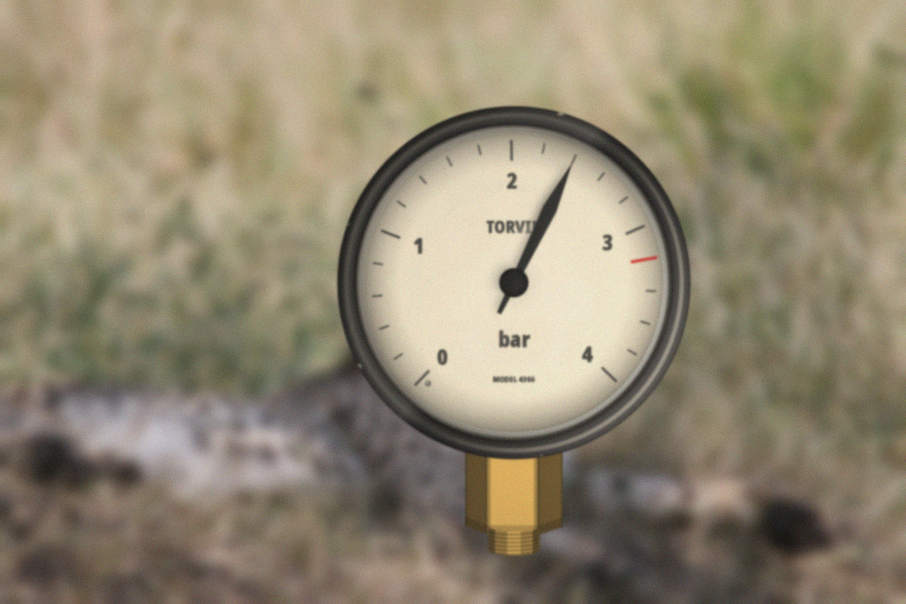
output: 2.4 bar
